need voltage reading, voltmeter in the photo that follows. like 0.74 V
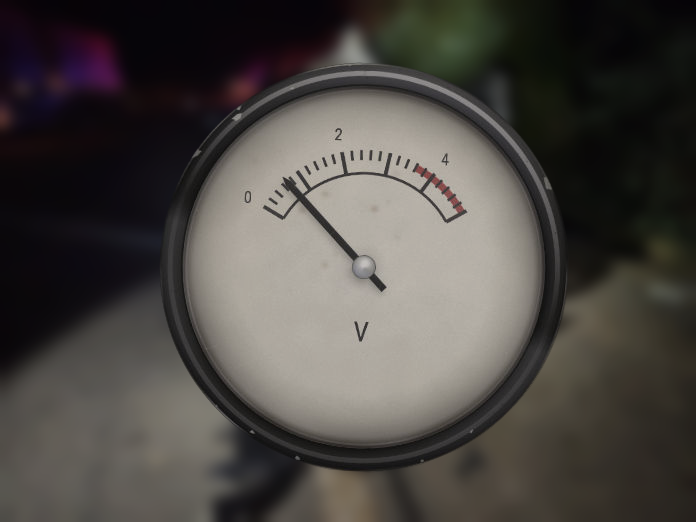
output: 0.7 V
